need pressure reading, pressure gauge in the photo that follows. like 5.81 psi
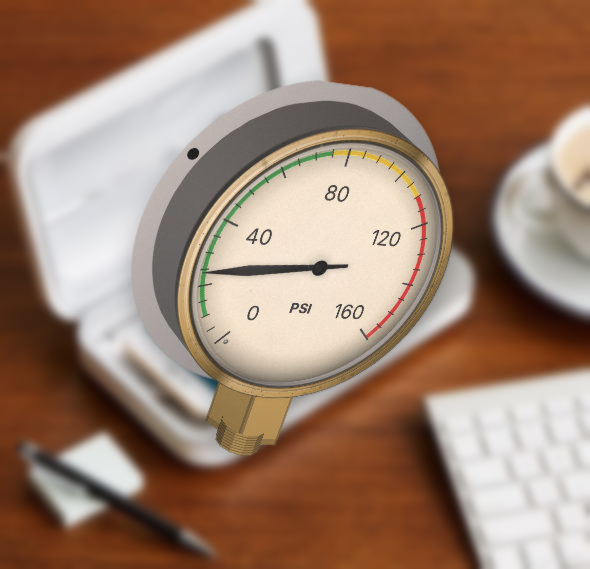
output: 25 psi
